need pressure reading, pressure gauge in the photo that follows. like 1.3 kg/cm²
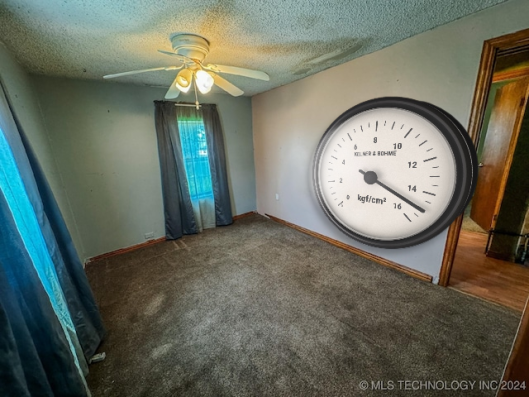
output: 15 kg/cm²
